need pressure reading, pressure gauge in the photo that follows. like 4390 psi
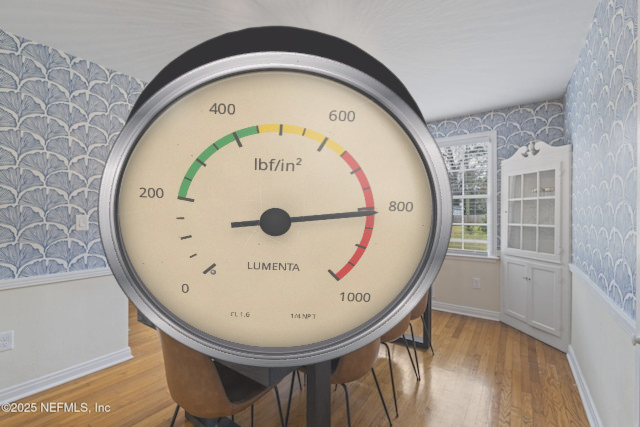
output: 800 psi
